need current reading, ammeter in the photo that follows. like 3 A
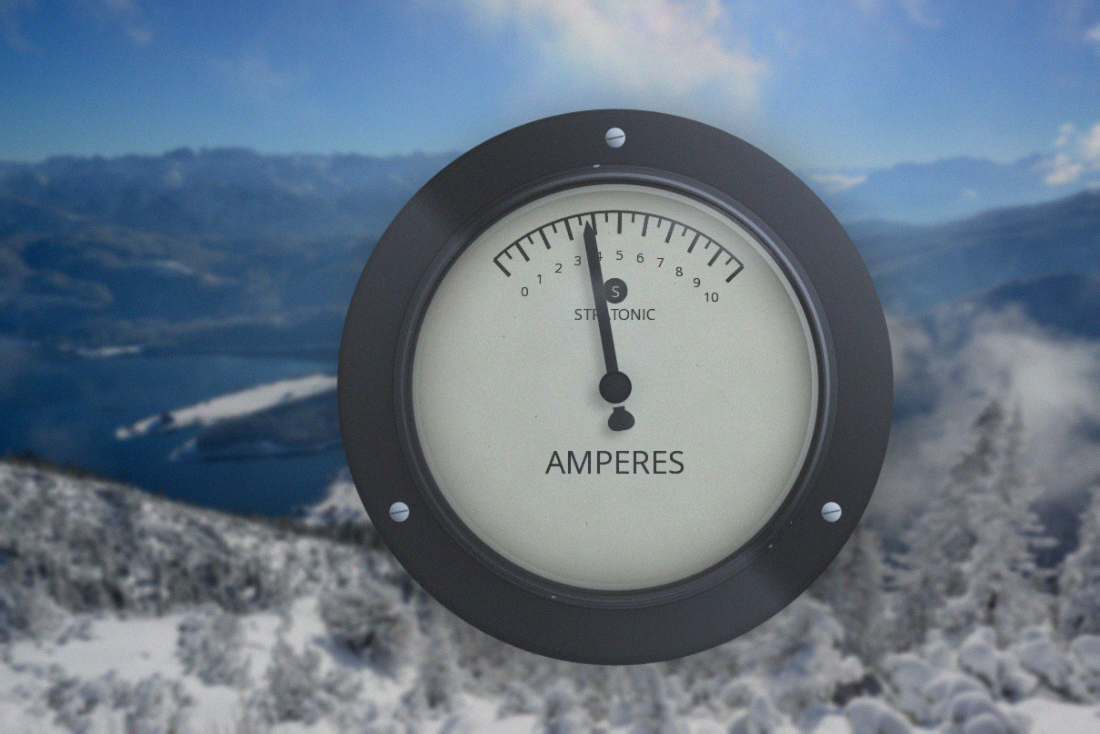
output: 3.75 A
